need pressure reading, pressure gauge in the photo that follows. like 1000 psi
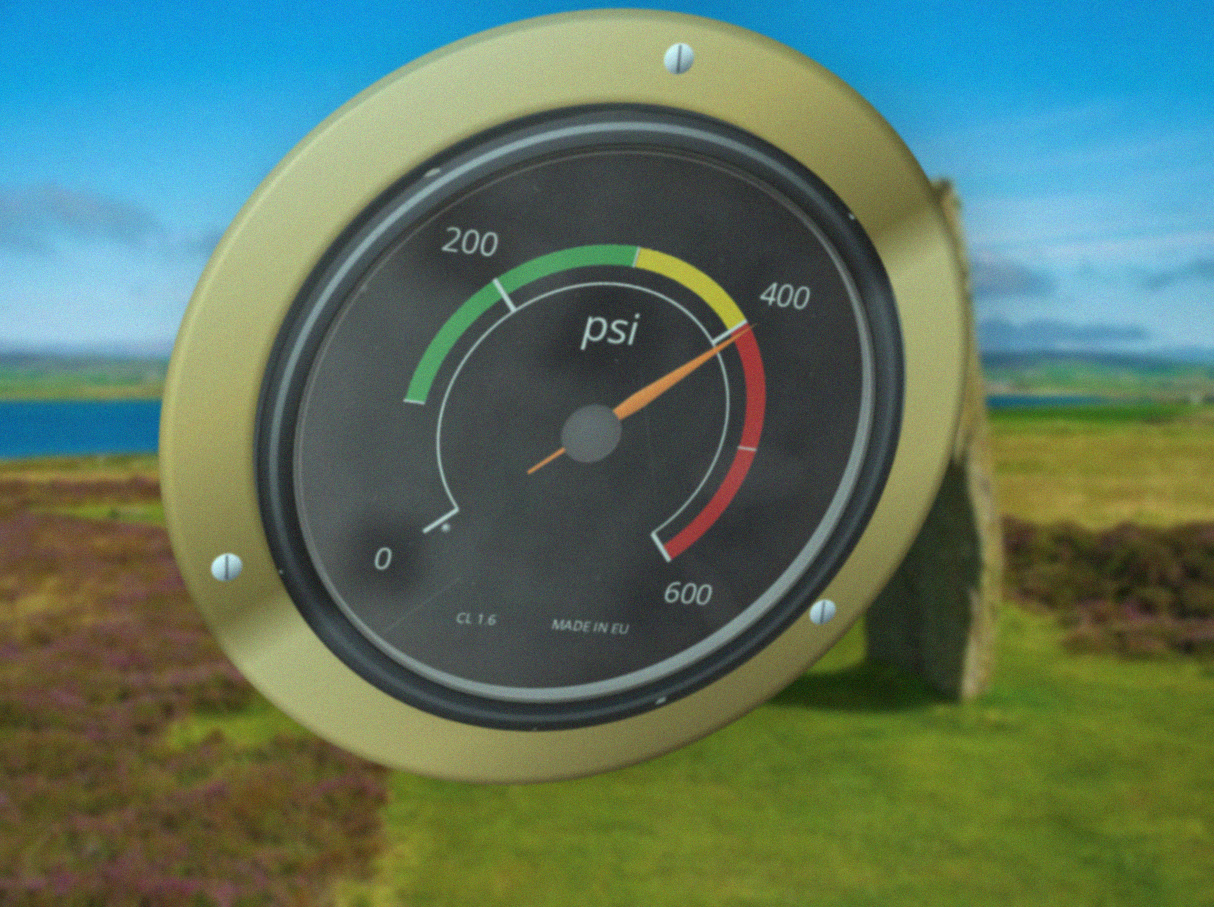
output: 400 psi
